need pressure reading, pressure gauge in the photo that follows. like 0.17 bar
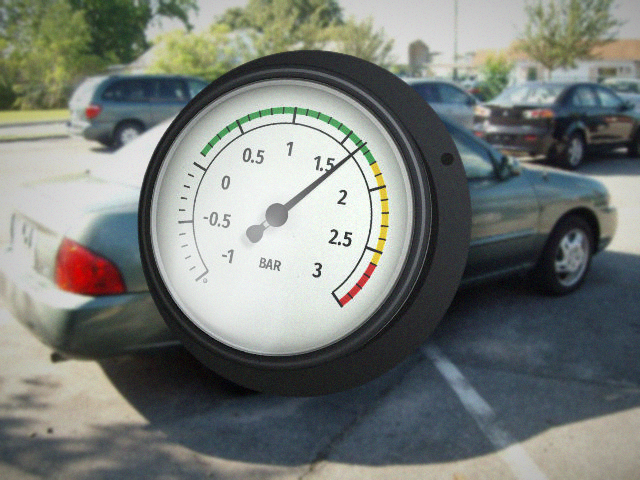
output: 1.65 bar
